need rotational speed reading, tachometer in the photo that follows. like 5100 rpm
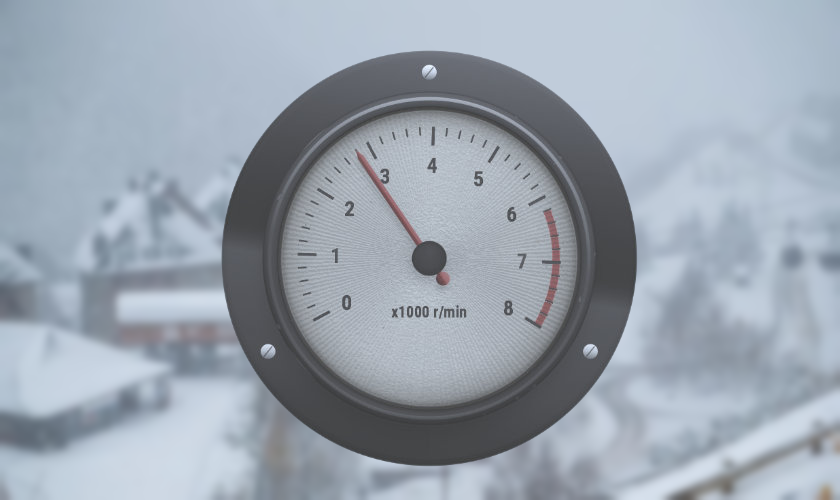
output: 2800 rpm
